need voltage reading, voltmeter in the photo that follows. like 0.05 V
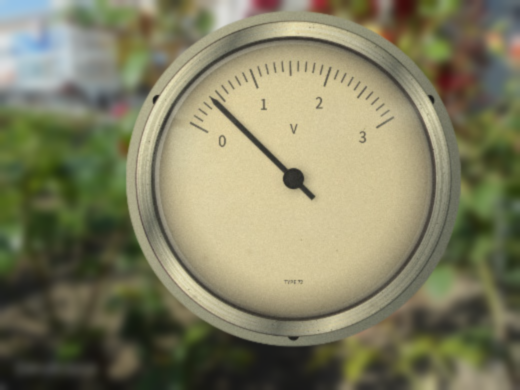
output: 0.4 V
